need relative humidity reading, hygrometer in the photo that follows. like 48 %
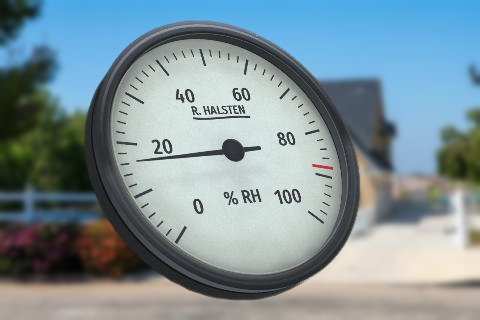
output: 16 %
